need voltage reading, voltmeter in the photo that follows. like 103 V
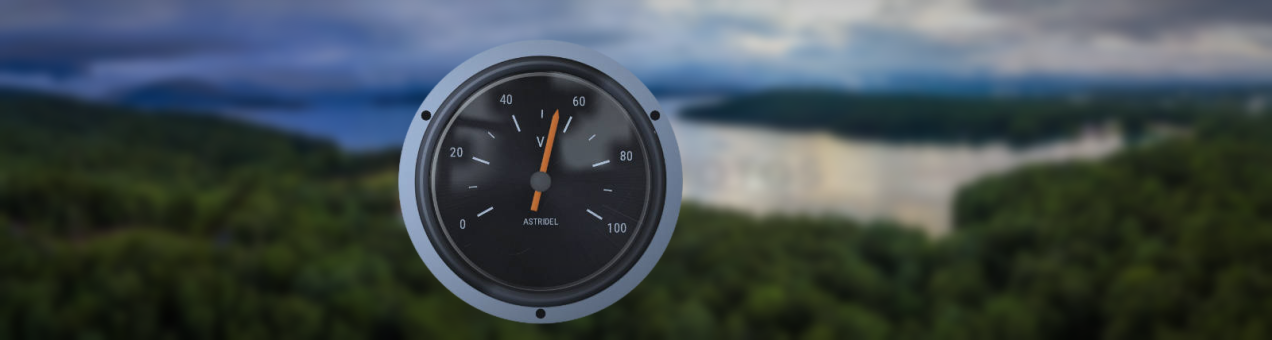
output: 55 V
